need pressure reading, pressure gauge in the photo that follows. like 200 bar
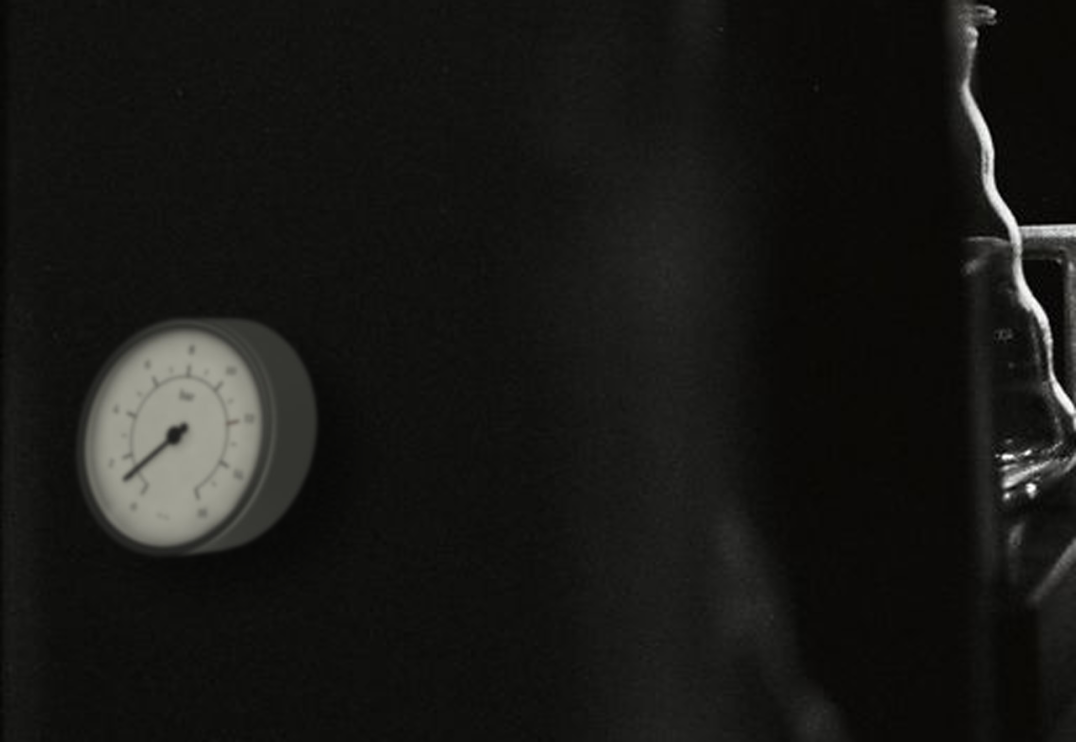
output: 1 bar
